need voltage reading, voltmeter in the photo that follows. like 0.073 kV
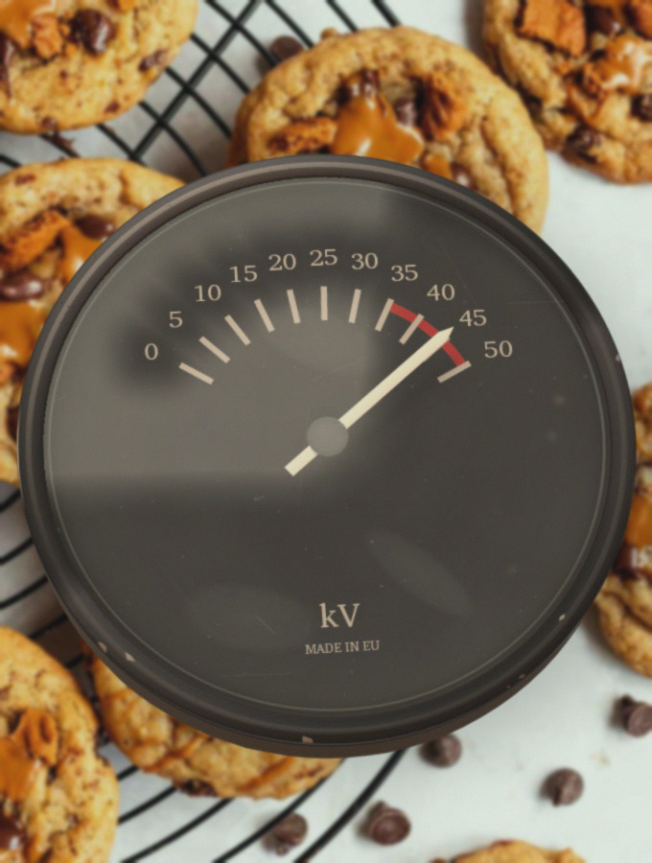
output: 45 kV
